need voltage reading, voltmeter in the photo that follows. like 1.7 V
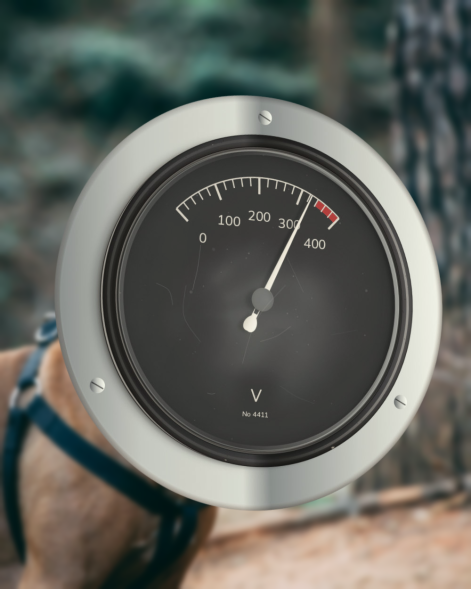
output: 320 V
